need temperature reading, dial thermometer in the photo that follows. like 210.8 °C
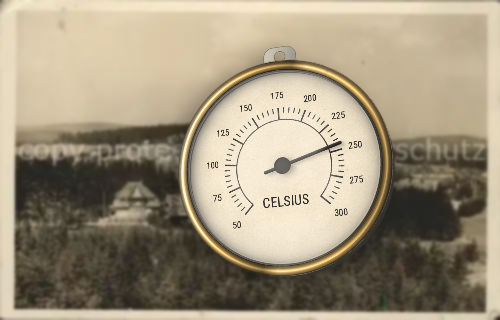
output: 245 °C
